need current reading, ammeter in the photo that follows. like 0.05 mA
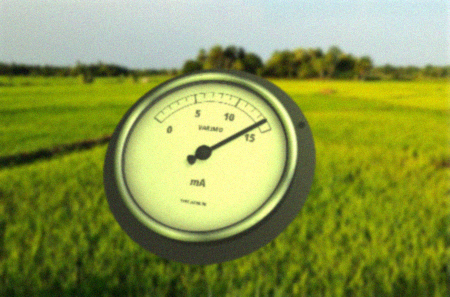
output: 14 mA
